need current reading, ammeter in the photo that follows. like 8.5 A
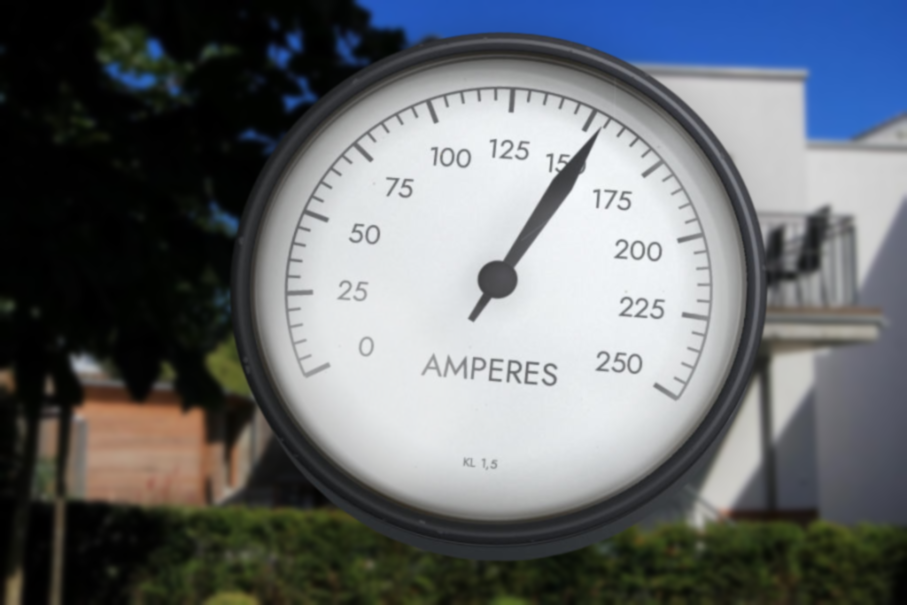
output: 155 A
